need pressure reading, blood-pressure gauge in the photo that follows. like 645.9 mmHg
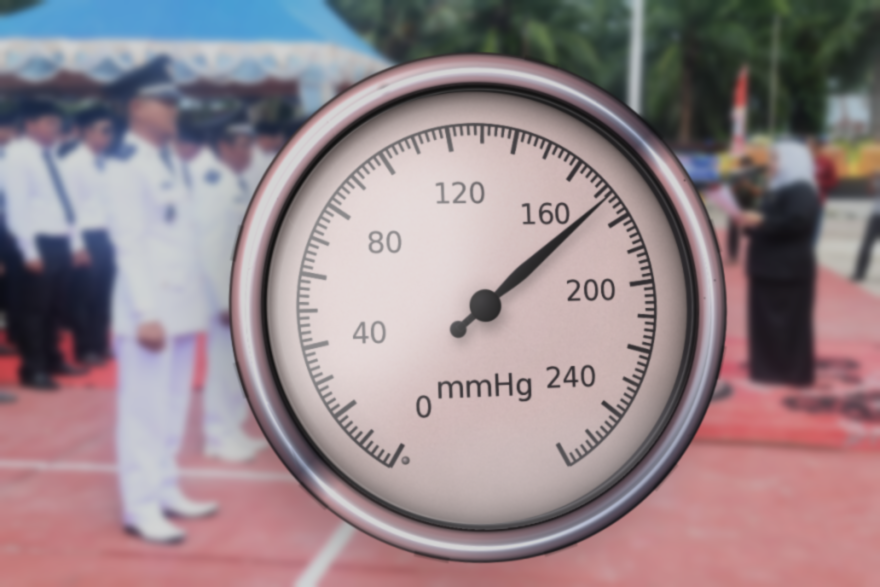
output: 172 mmHg
